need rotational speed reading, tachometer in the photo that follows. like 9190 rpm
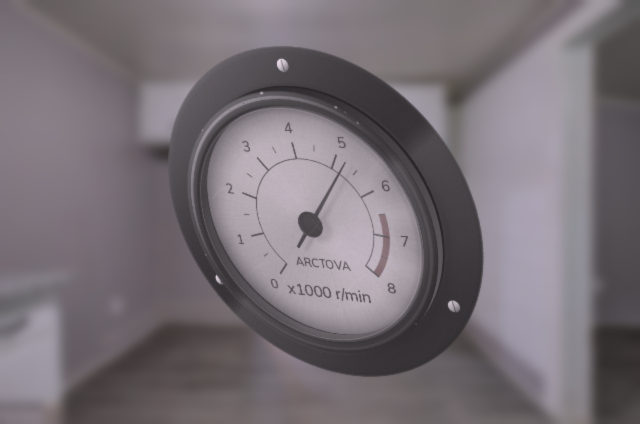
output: 5250 rpm
